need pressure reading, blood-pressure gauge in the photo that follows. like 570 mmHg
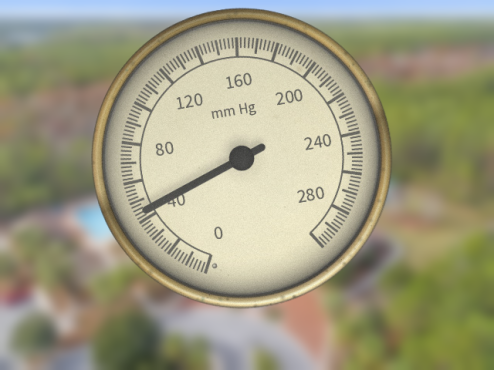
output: 44 mmHg
